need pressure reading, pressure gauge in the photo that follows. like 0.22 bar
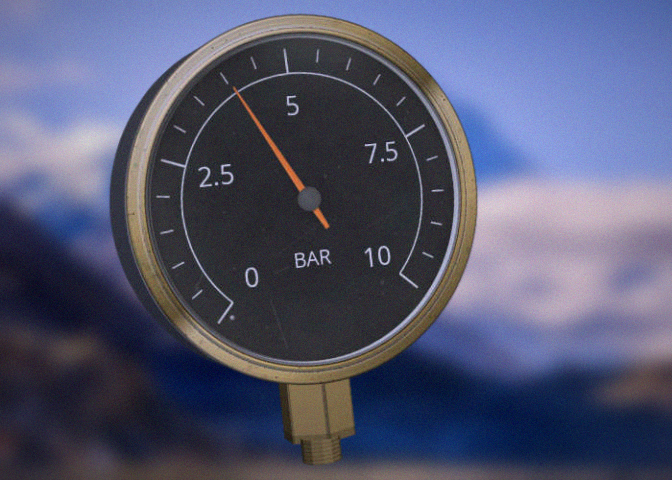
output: 4 bar
